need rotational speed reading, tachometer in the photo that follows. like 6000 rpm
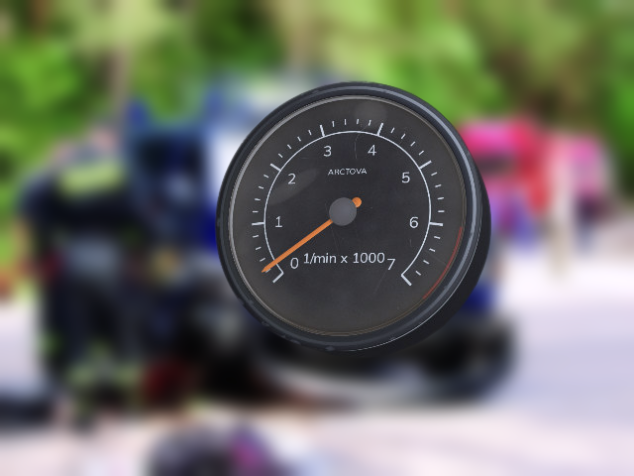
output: 200 rpm
